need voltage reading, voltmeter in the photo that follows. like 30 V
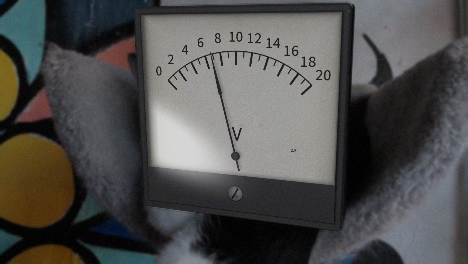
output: 7 V
